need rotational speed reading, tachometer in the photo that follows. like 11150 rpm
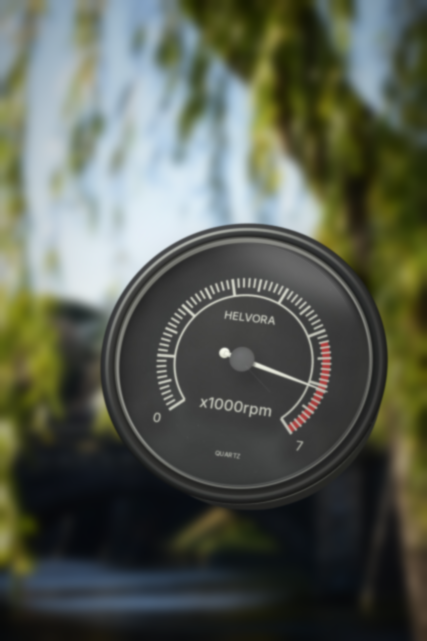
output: 6100 rpm
